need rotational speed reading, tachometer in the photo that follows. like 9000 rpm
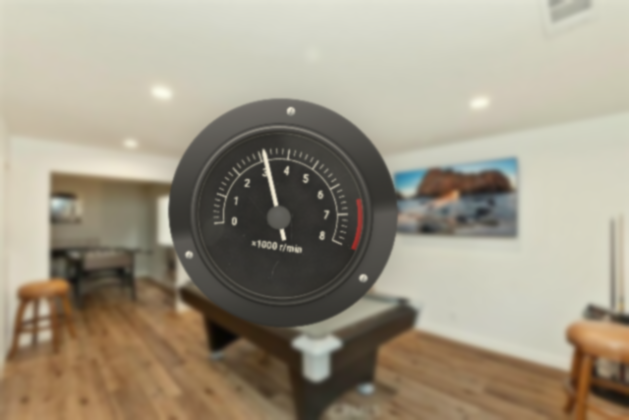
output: 3200 rpm
